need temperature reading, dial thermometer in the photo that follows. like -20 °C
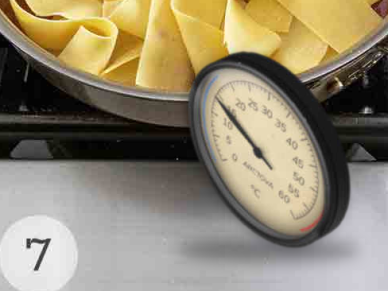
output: 15 °C
